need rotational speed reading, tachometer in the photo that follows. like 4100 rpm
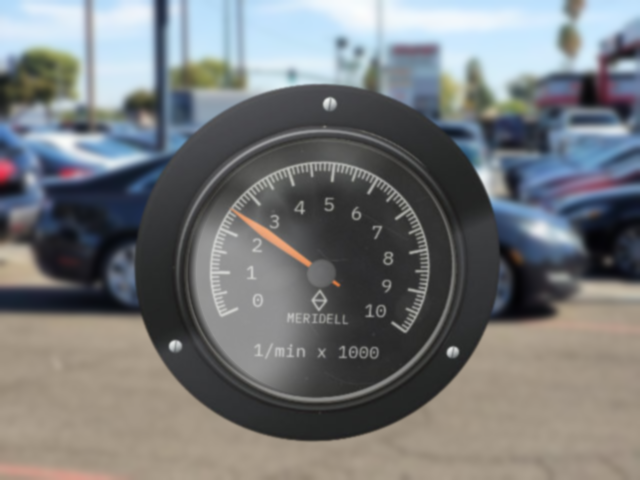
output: 2500 rpm
